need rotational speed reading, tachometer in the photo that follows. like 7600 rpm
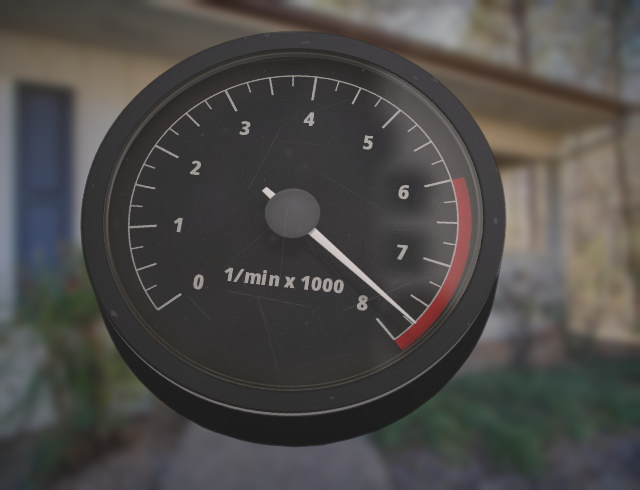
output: 7750 rpm
